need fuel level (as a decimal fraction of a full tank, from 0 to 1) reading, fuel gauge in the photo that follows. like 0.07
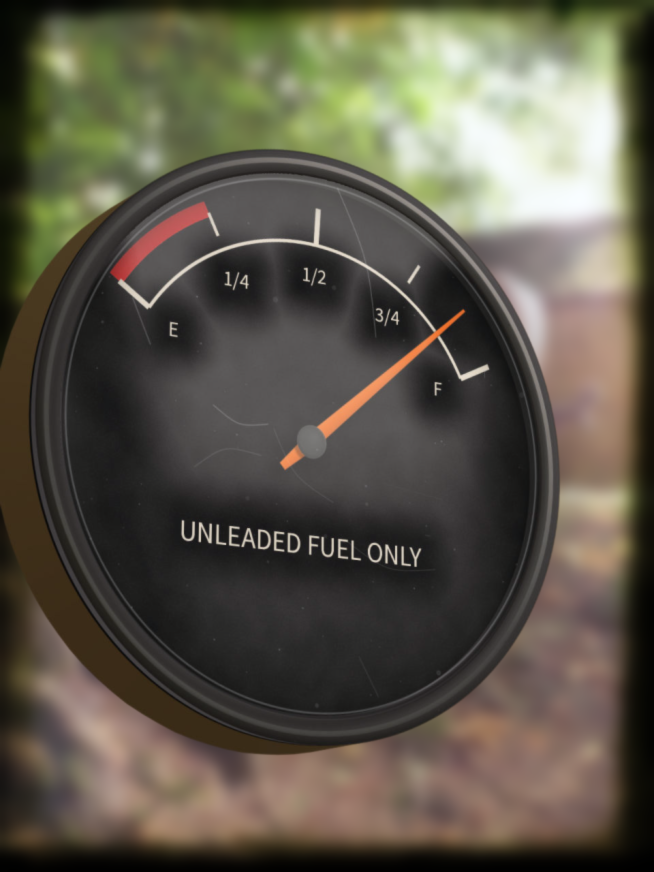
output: 0.875
